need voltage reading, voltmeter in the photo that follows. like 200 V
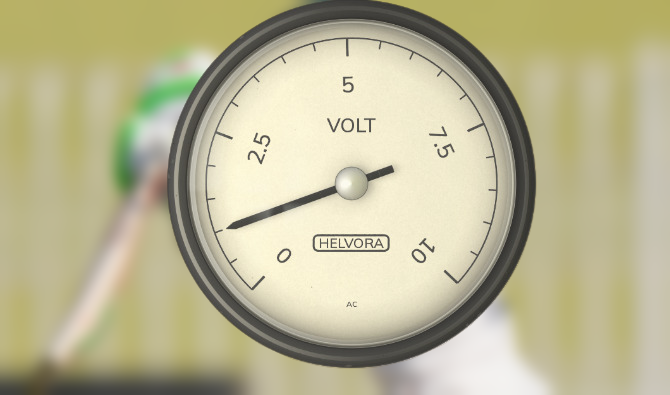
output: 1 V
